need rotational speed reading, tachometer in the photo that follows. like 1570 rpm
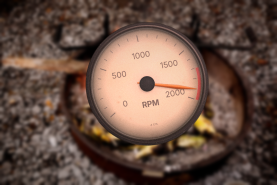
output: 1900 rpm
